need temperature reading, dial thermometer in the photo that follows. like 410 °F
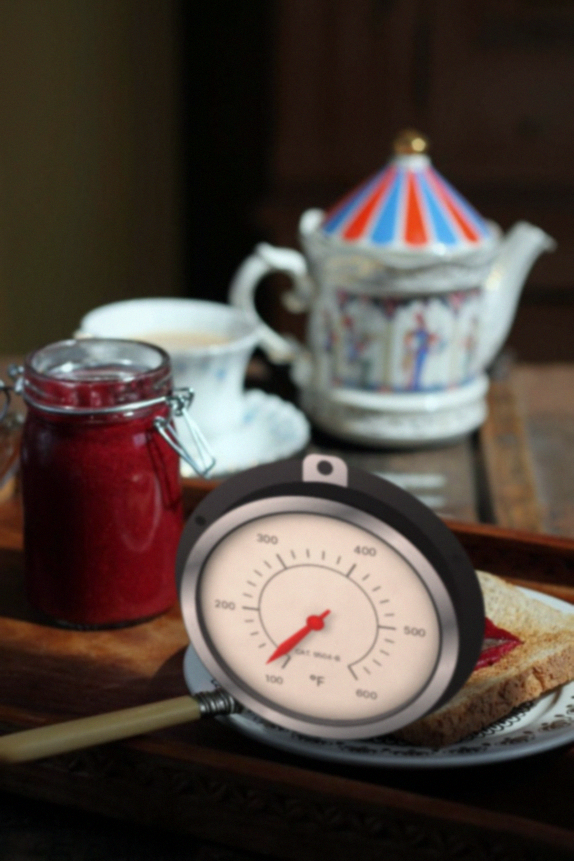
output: 120 °F
